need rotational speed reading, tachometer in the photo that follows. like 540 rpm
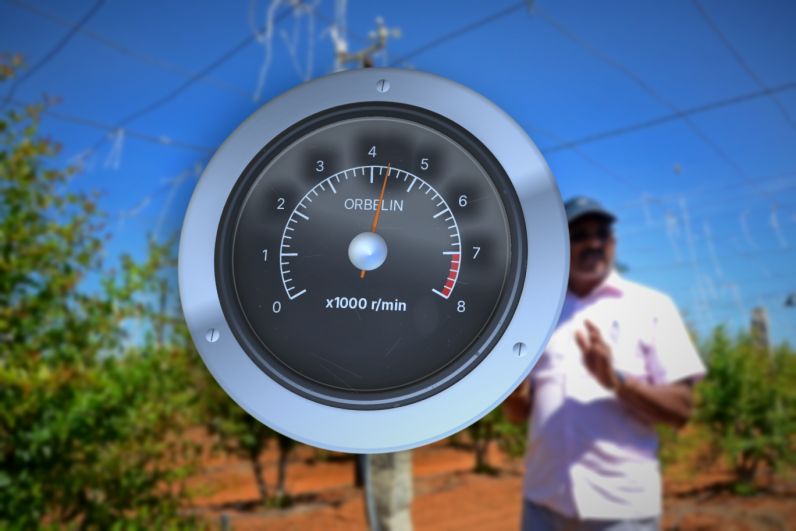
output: 4400 rpm
